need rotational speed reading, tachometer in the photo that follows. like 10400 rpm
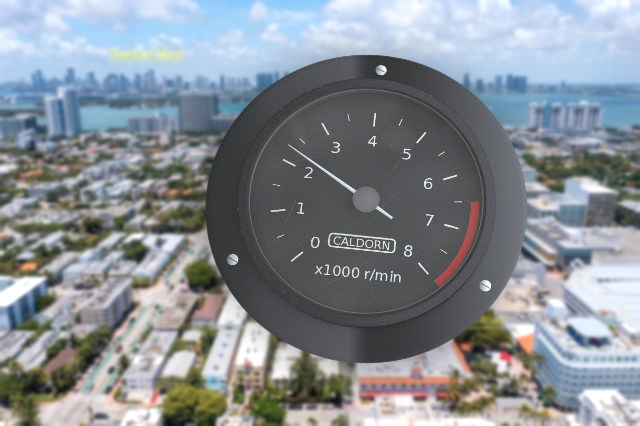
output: 2250 rpm
